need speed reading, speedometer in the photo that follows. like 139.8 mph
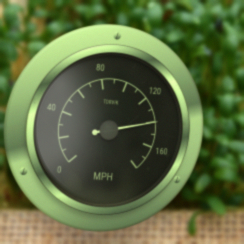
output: 140 mph
